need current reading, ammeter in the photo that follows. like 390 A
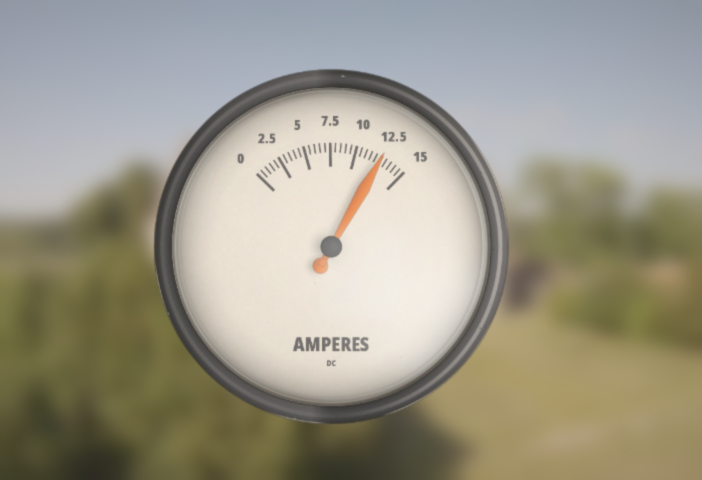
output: 12.5 A
